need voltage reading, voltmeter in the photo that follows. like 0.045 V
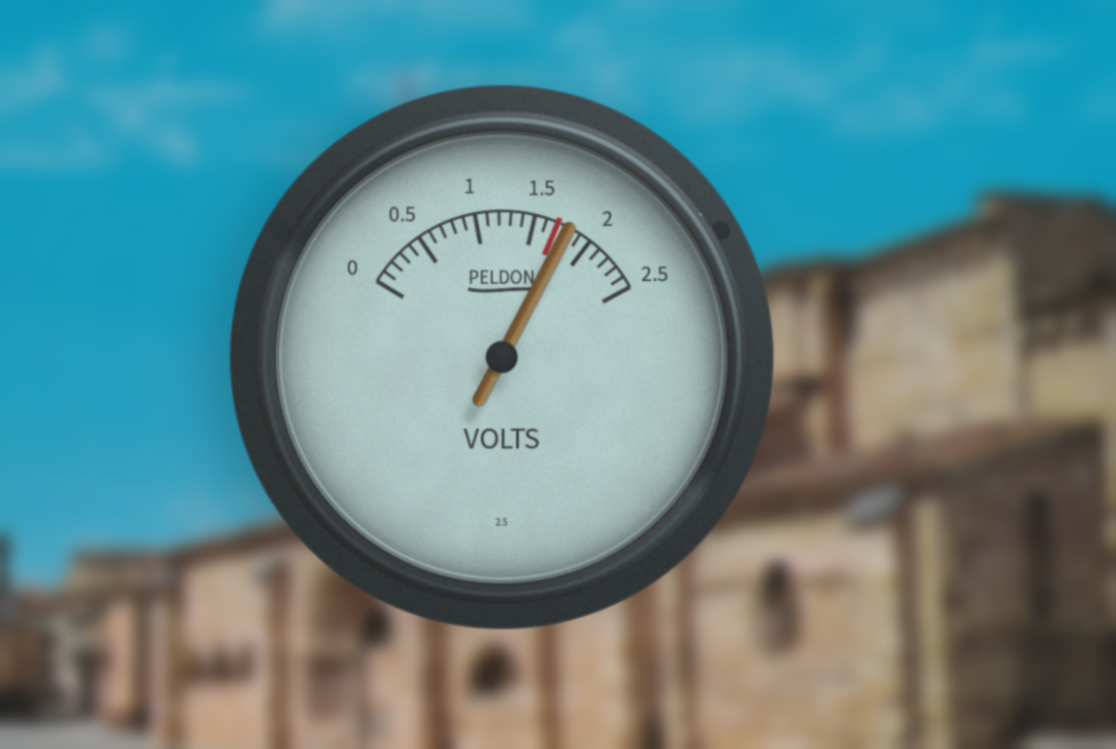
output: 1.8 V
